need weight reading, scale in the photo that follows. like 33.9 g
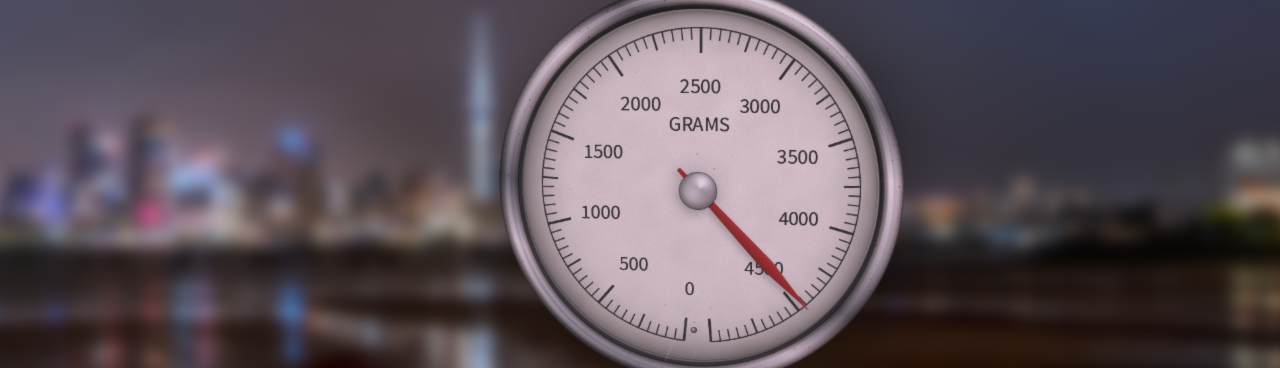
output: 4450 g
